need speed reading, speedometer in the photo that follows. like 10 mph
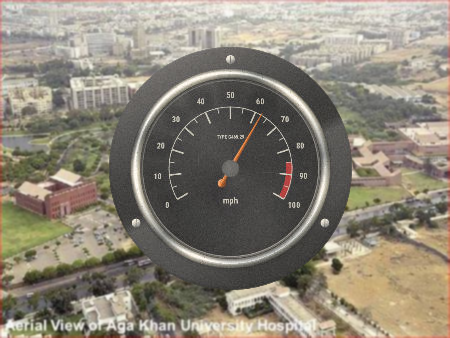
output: 62.5 mph
